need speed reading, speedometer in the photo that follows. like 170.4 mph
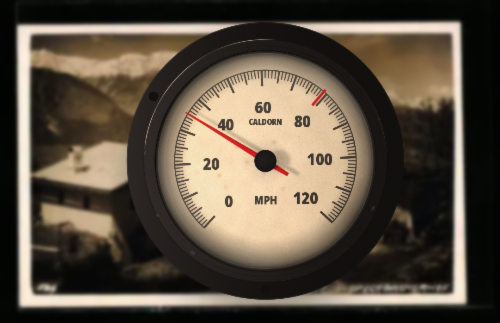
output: 35 mph
